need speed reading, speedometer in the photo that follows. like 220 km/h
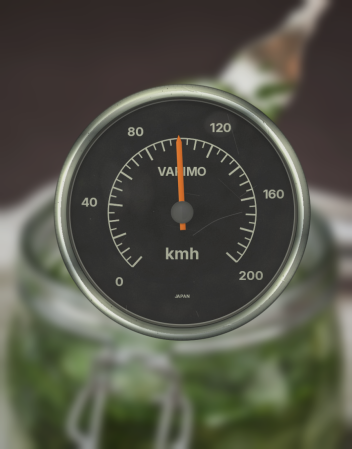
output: 100 km/h
